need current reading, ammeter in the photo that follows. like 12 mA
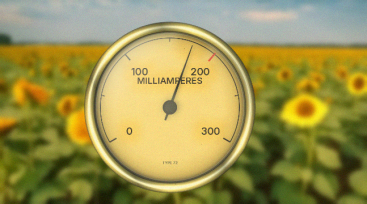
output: 175 mA
